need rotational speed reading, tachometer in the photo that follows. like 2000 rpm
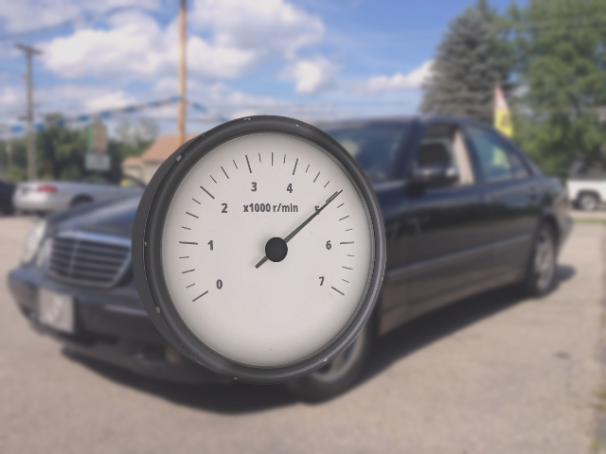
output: 5000 rpm
